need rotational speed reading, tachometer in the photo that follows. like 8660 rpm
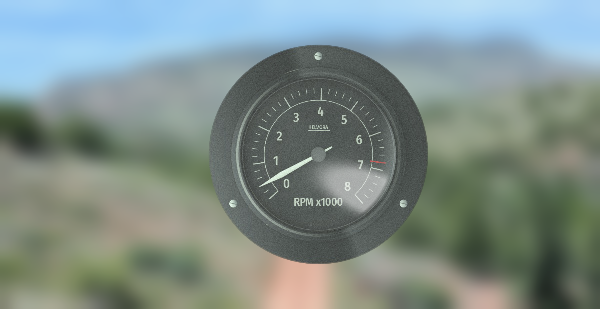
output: 400 rpm
